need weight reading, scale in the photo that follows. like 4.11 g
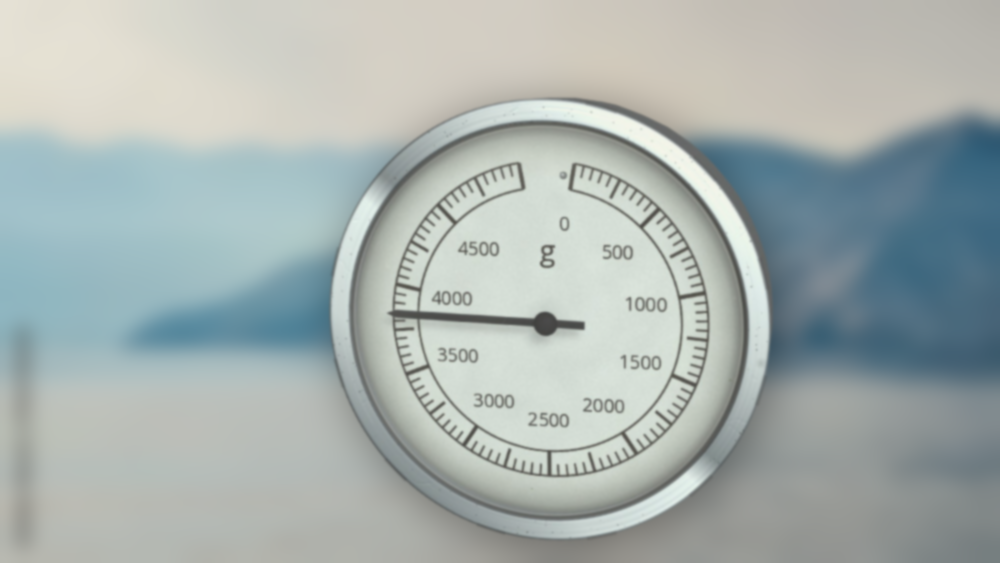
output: 3850 g
